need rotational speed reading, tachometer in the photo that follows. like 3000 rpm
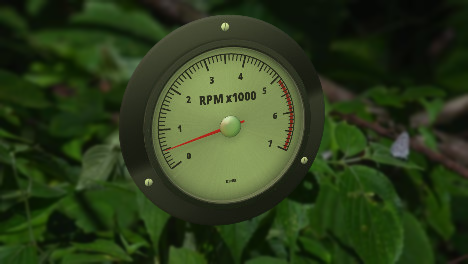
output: 500 rpm
